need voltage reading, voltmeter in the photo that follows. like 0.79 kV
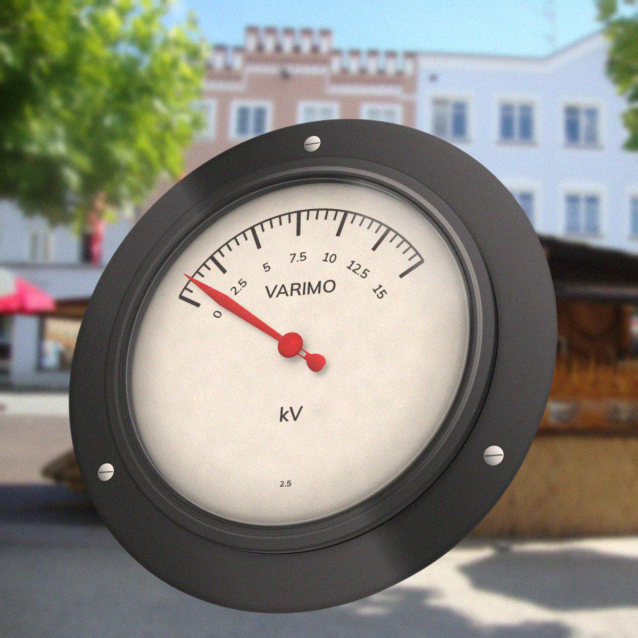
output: 1 kV
